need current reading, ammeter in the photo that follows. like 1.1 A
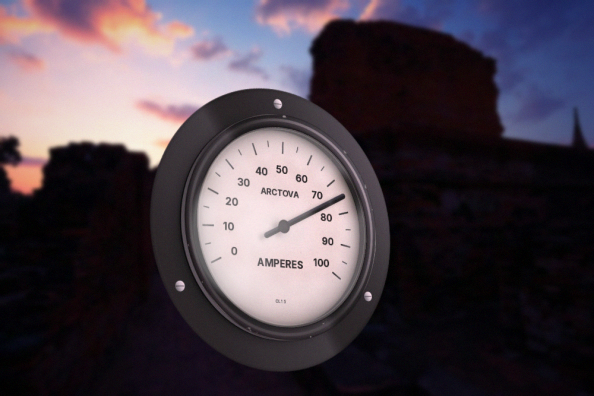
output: 75 A
